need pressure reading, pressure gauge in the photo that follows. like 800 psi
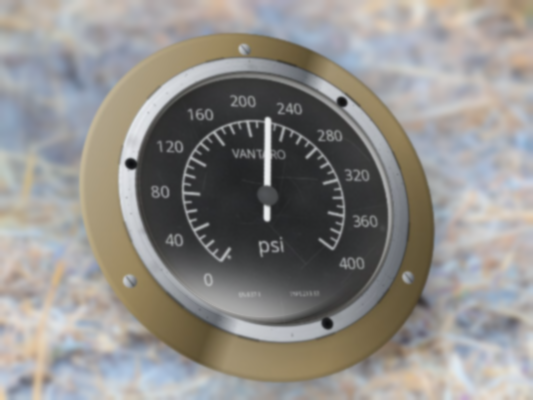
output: 220 psi
